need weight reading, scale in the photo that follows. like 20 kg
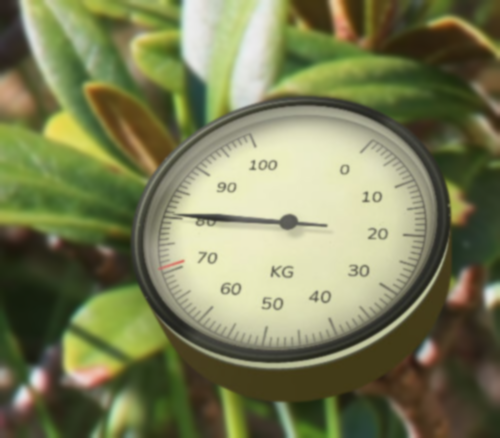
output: 80 kg
